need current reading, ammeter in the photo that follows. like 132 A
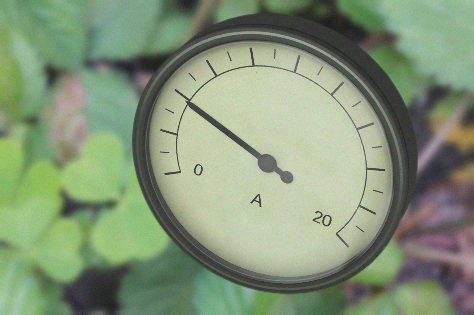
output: 4 A
